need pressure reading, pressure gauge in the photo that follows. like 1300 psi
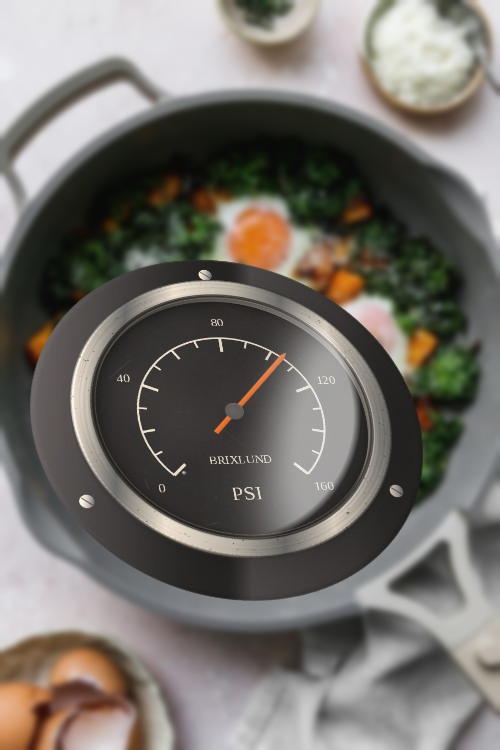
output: 105 psi
